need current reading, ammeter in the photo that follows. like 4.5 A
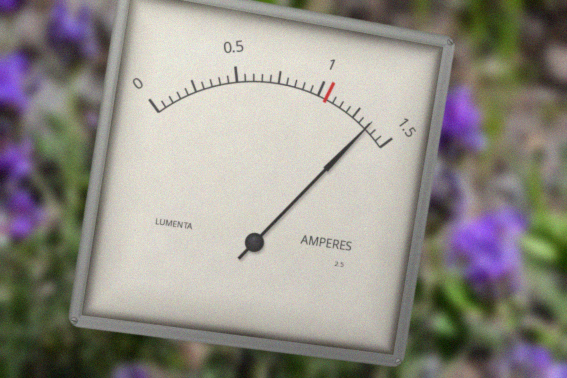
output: 1.35 A
